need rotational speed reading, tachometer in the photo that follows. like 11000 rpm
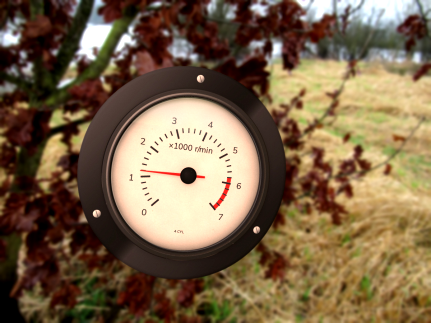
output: 1200 rpm
